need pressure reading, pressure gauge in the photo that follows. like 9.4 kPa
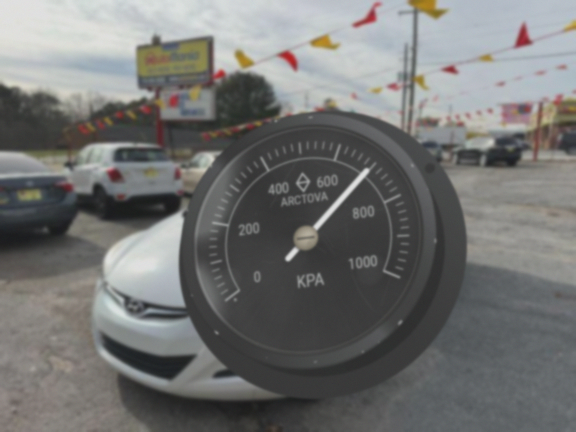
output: 700 kPa
